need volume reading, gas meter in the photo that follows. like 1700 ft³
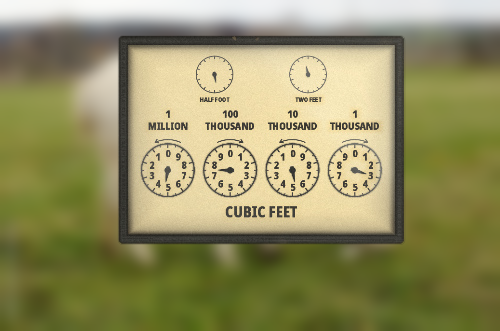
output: 475300 ft³
